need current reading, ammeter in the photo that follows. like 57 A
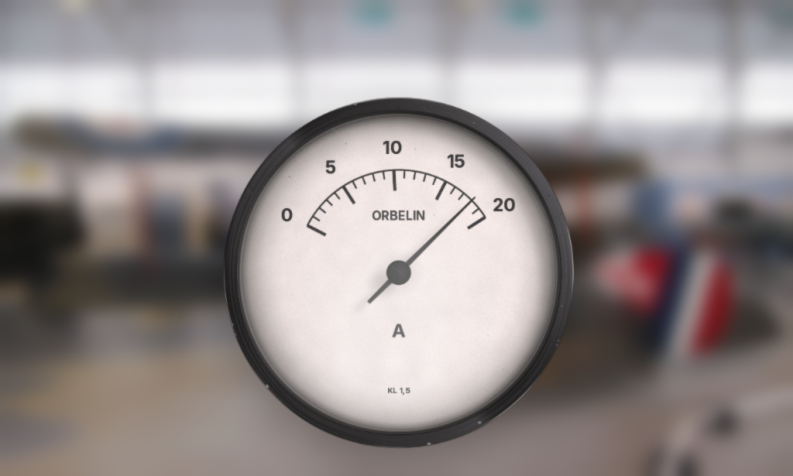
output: 18 A
